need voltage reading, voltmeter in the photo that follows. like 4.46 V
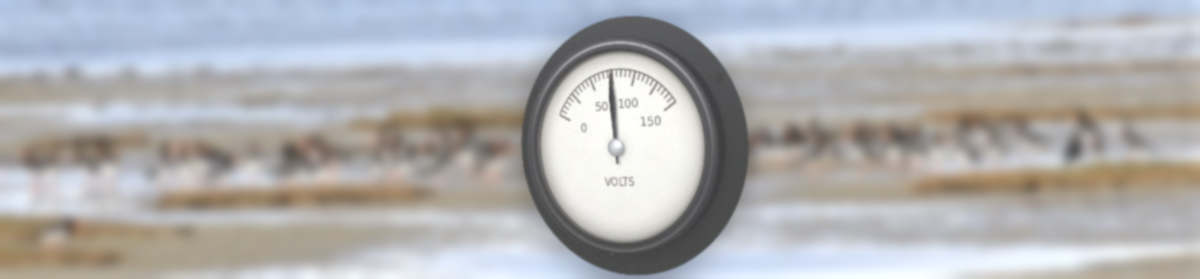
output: 75 V
